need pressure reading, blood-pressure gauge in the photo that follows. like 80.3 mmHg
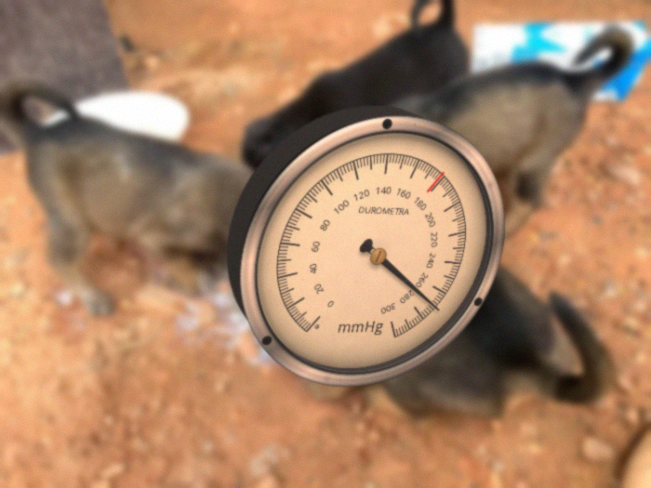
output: 270 mmHg
